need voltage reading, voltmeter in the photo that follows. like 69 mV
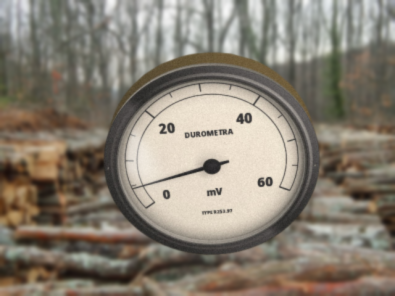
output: 5 mV
